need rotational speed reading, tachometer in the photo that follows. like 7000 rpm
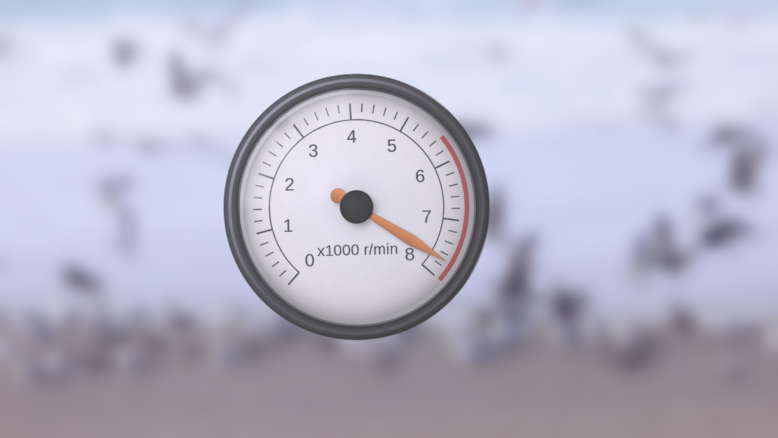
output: 7700 rpm
